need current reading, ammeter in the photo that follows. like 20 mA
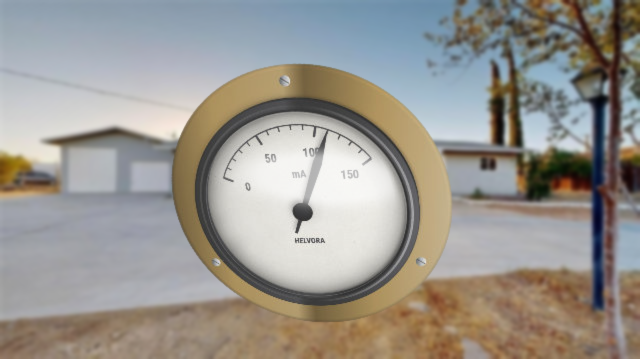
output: 110 mA
